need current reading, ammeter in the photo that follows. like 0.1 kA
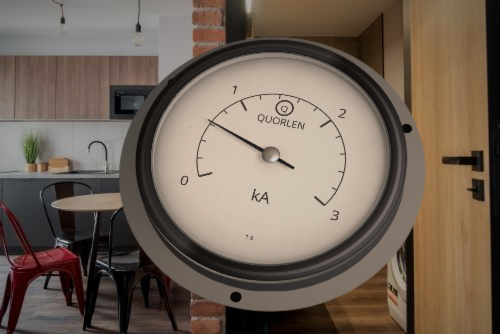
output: 0.6 kA
